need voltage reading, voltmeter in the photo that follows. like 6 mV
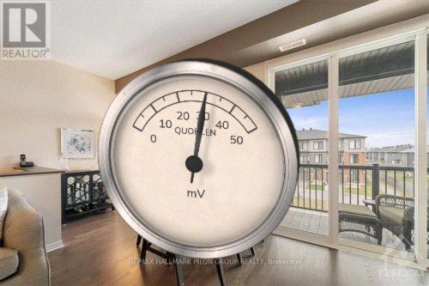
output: 30 mV
